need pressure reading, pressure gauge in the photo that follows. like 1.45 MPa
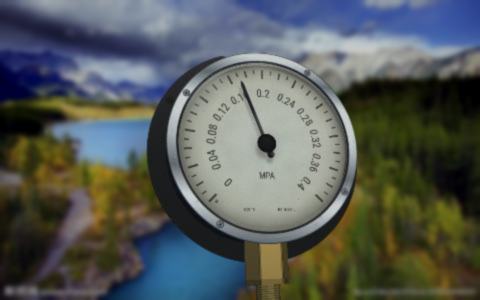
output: 0.17 MPa
